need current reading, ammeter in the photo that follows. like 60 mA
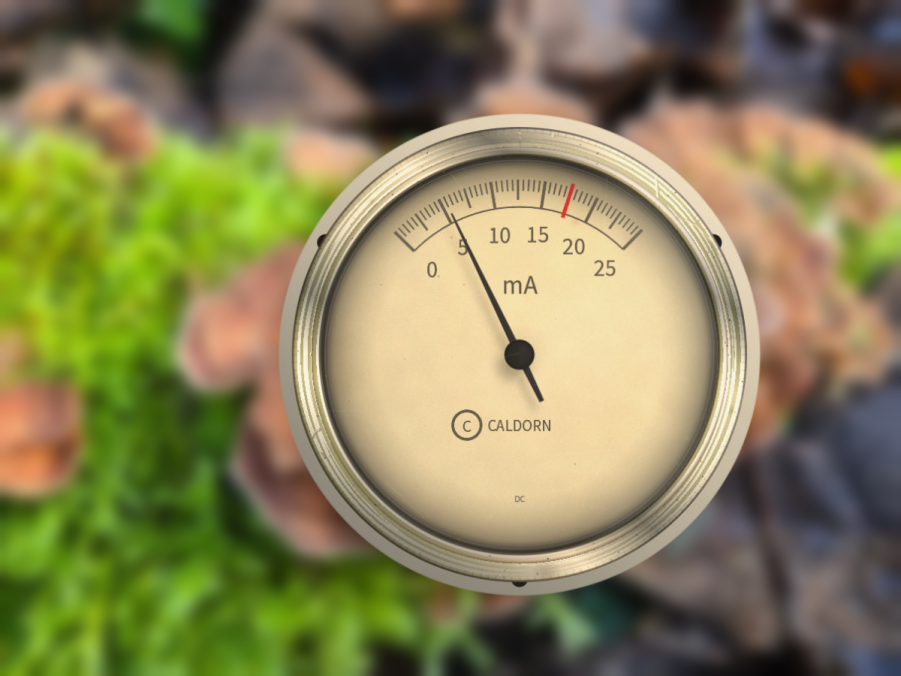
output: 5.5 mA
